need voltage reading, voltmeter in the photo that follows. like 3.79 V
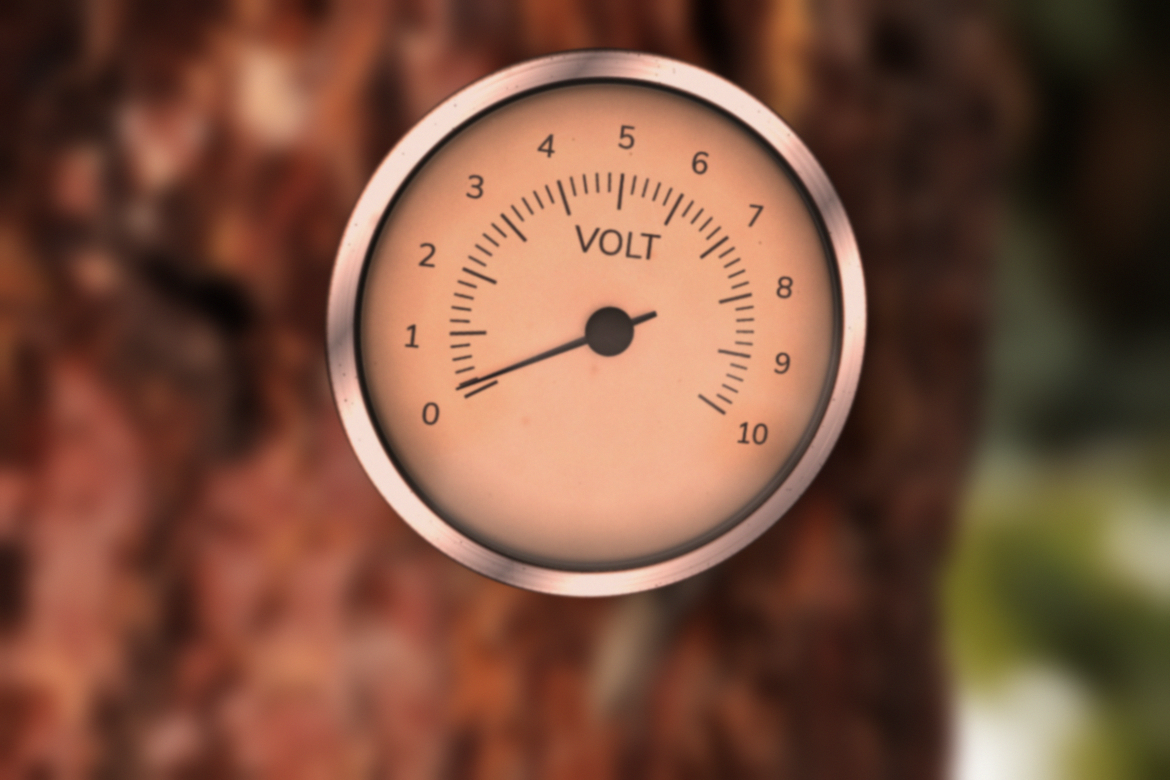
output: 0.2 V
